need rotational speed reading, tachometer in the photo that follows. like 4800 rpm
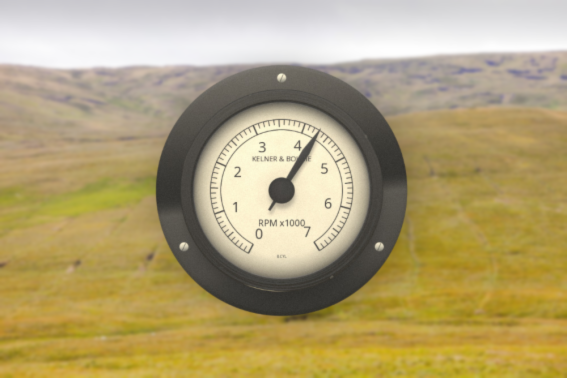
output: 4300 rpm
